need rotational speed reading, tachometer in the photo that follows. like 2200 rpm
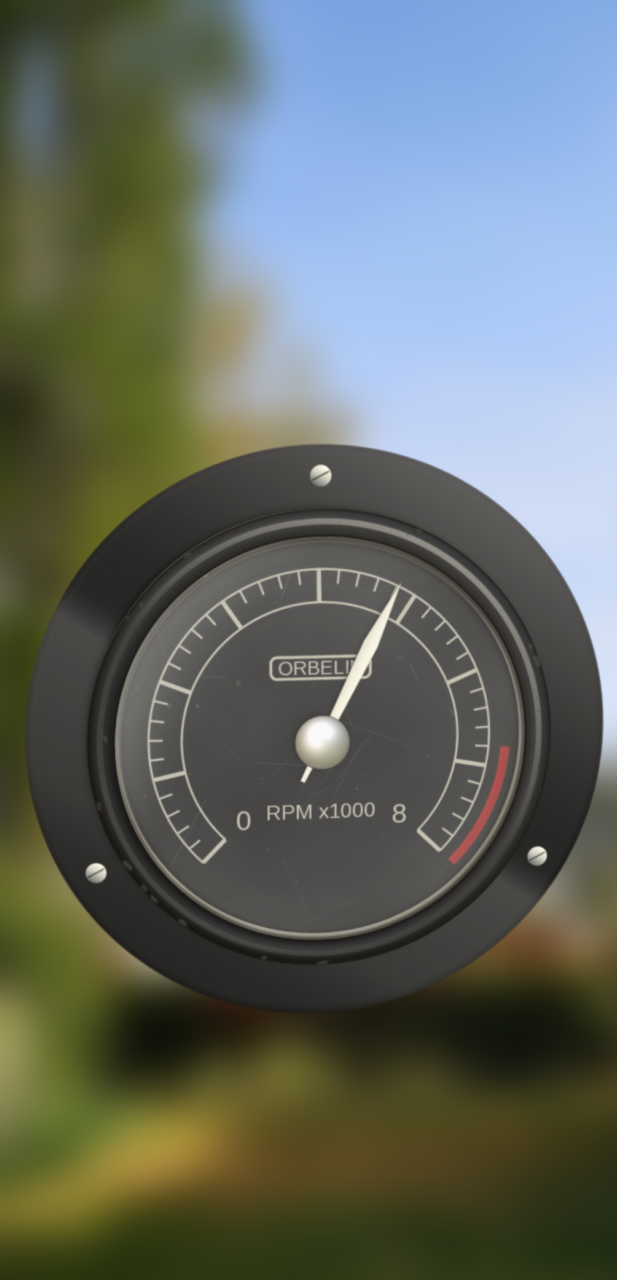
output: 4800 rpm
